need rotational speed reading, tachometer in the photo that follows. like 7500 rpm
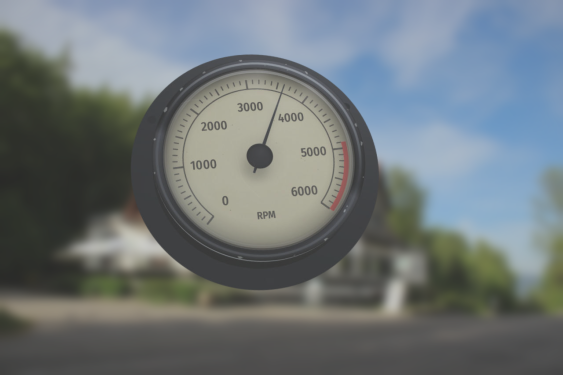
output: 3600 rpm
